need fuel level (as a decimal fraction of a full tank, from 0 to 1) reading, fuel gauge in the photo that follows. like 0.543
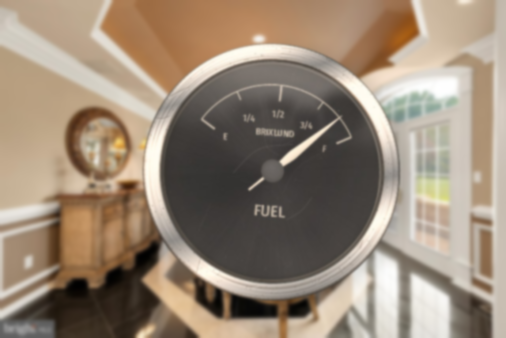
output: 0.875
